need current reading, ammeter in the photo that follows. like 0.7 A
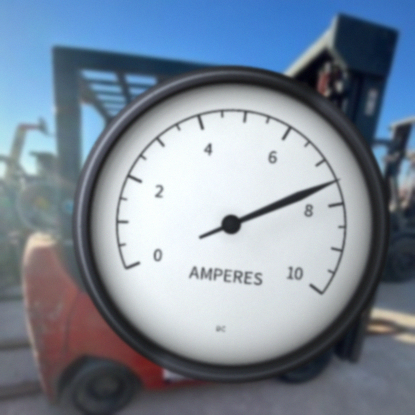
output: 7.5 A
